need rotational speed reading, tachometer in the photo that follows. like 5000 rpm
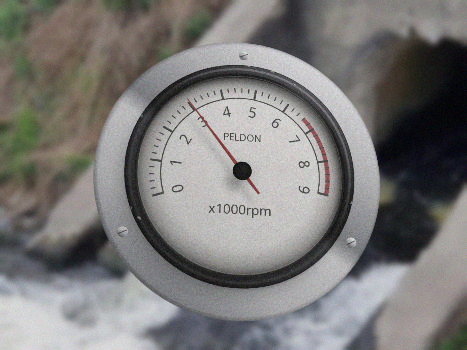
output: 3000 rpm
